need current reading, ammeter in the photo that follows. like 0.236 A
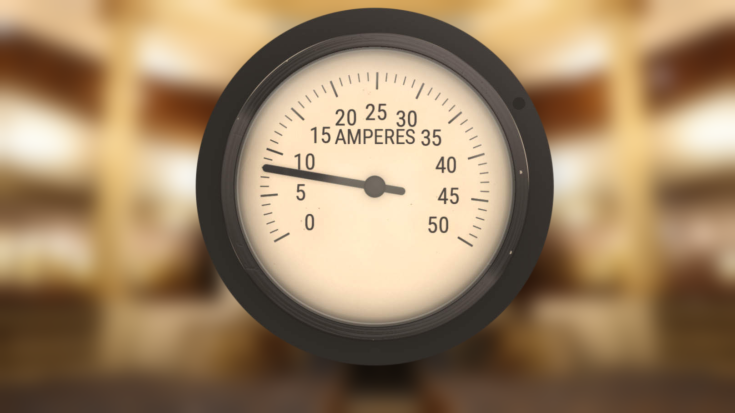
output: 8 A
